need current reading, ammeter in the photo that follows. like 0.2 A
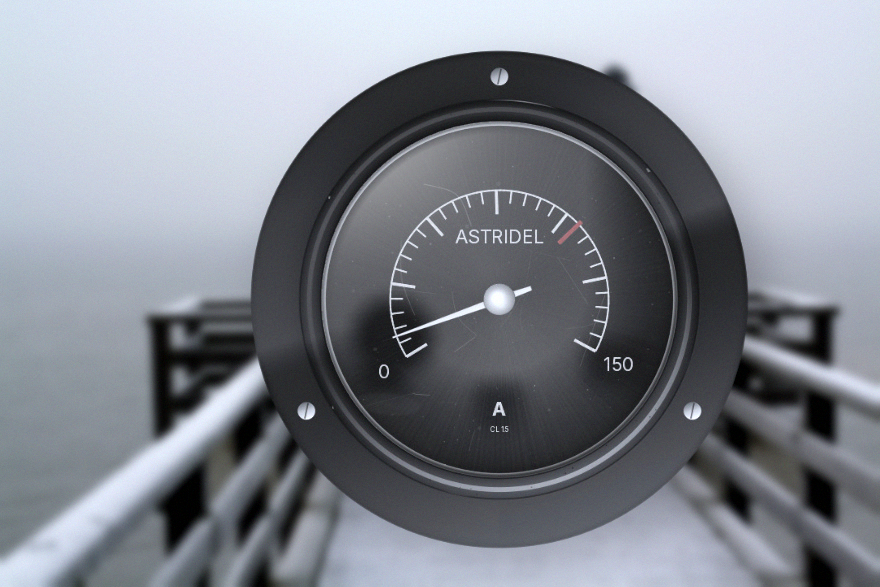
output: 7.5 A
